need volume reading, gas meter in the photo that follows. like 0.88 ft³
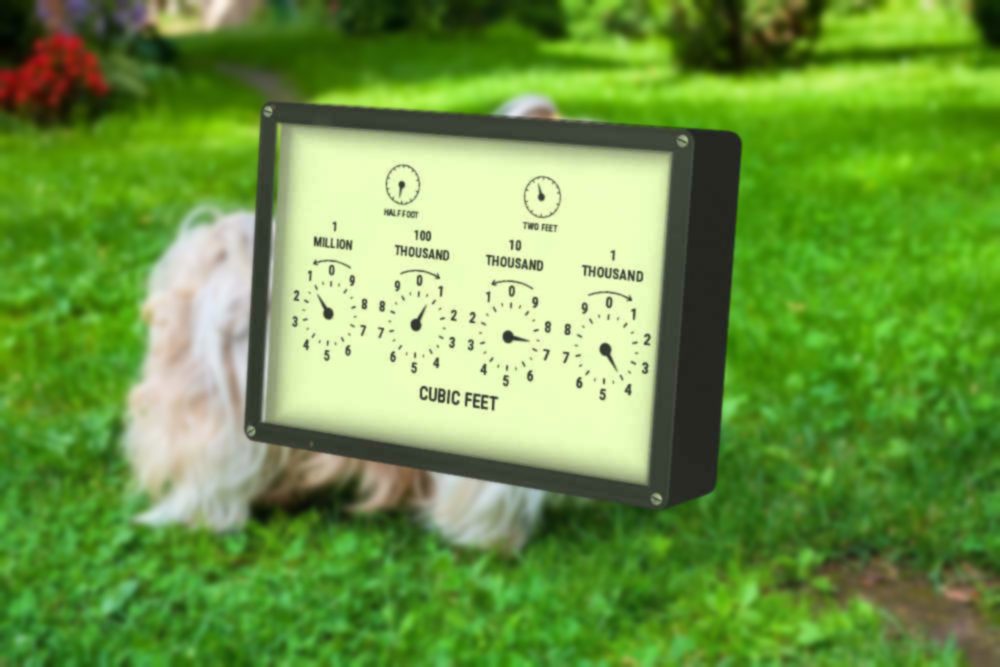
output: 107400 ft³
